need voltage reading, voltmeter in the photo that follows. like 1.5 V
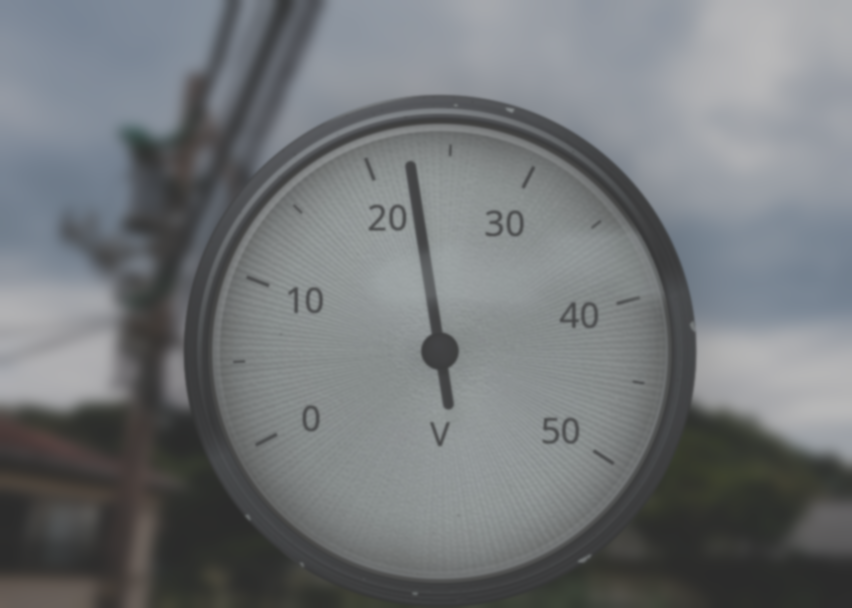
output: 22.5 V
